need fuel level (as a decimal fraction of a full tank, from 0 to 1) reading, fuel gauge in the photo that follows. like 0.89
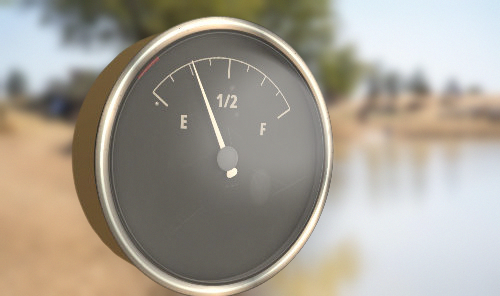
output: 0.25
